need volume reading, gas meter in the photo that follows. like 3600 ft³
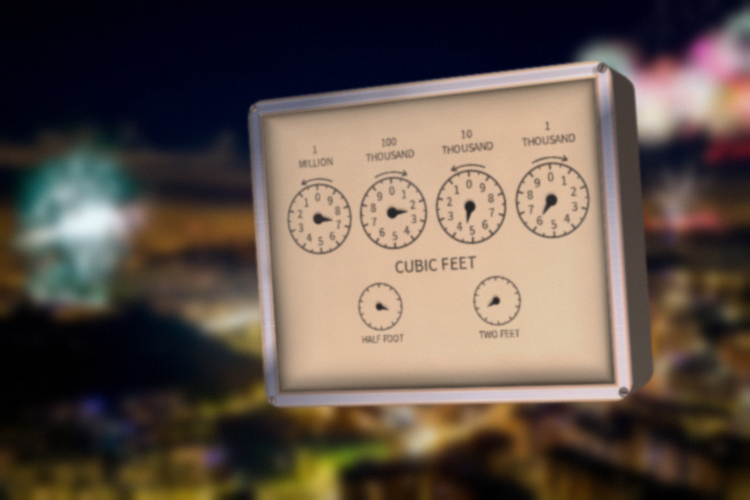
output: 724600 ft³
